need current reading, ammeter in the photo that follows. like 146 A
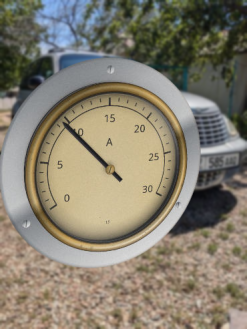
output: 9.5 A
